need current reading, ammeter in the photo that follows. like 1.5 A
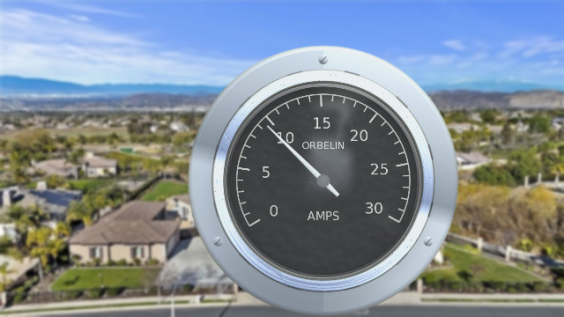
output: 9.5 A
